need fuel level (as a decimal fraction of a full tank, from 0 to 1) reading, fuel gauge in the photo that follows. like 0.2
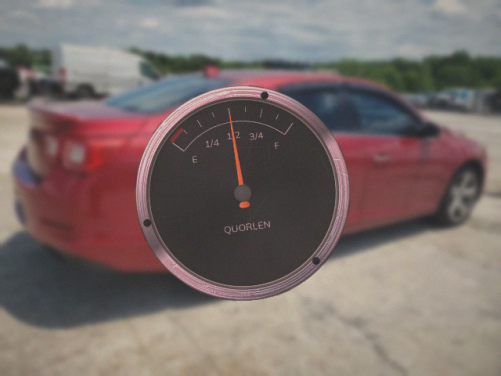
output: 0.5
